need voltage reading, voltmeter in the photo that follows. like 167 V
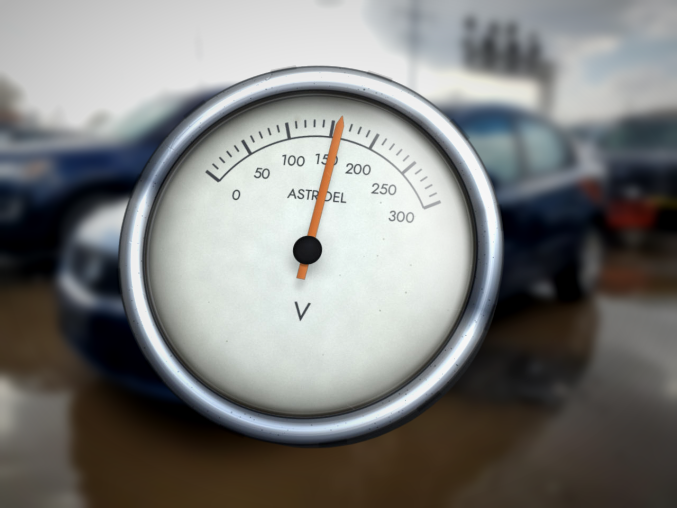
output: 160 V
